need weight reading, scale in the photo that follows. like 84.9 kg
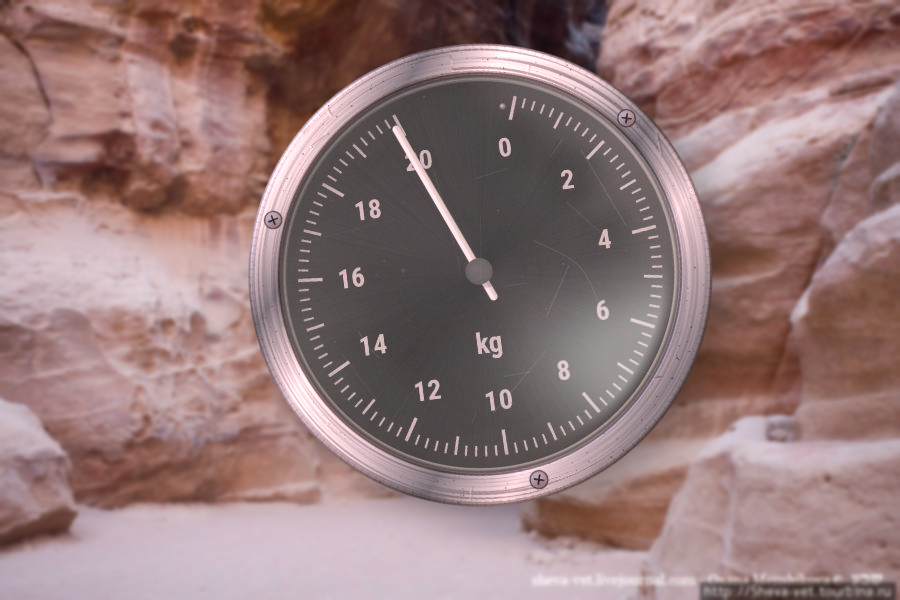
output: 19.9 kg
